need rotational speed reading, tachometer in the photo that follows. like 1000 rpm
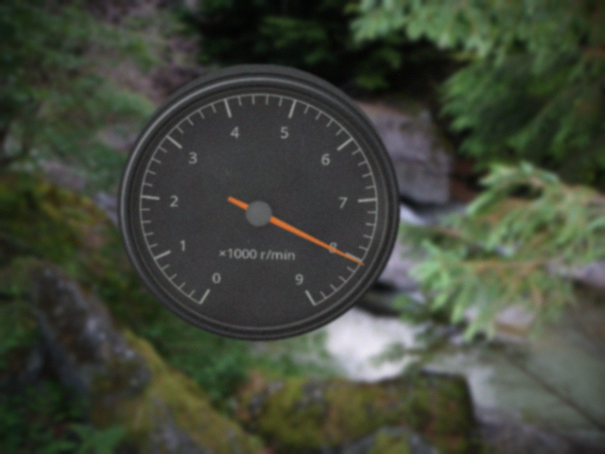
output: 8000 rpm
